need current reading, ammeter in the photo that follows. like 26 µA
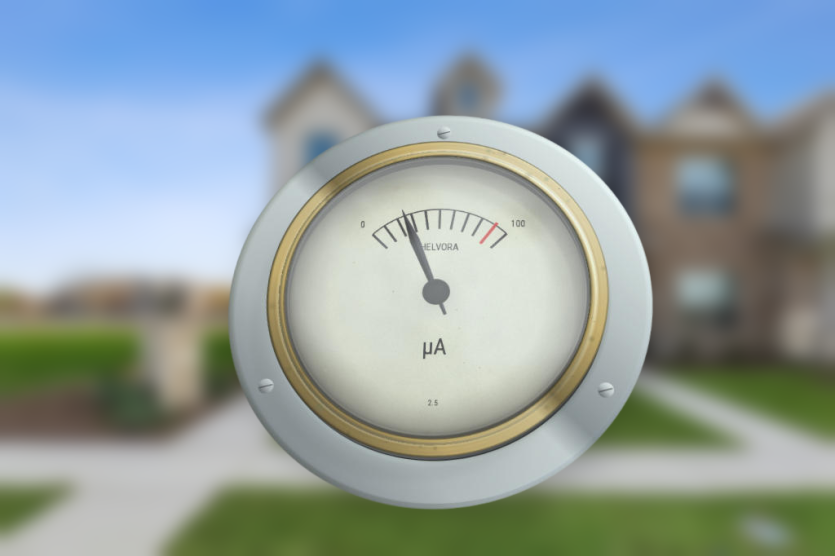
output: 25 µA
